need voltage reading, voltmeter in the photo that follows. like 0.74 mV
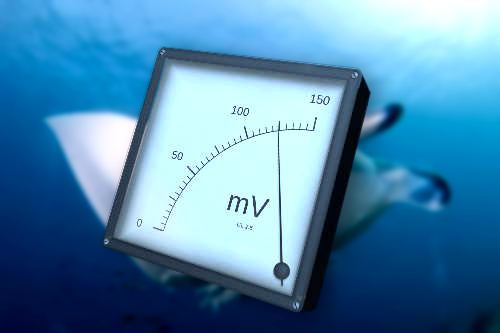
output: 125 mV
